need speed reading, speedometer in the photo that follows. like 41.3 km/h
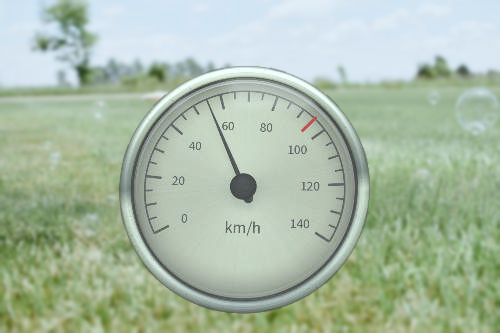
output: 55 km/h
